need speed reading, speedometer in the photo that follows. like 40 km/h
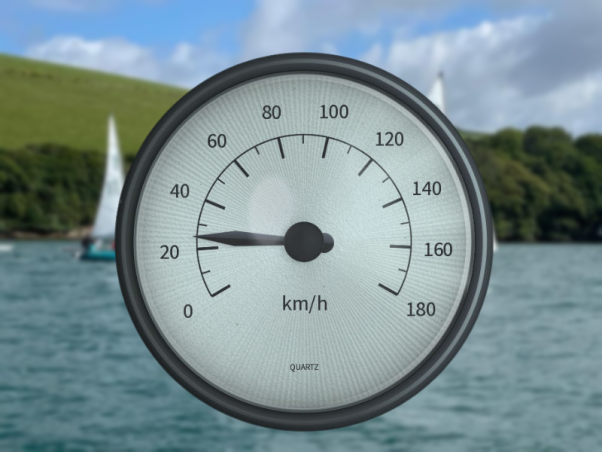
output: 25 km/h
